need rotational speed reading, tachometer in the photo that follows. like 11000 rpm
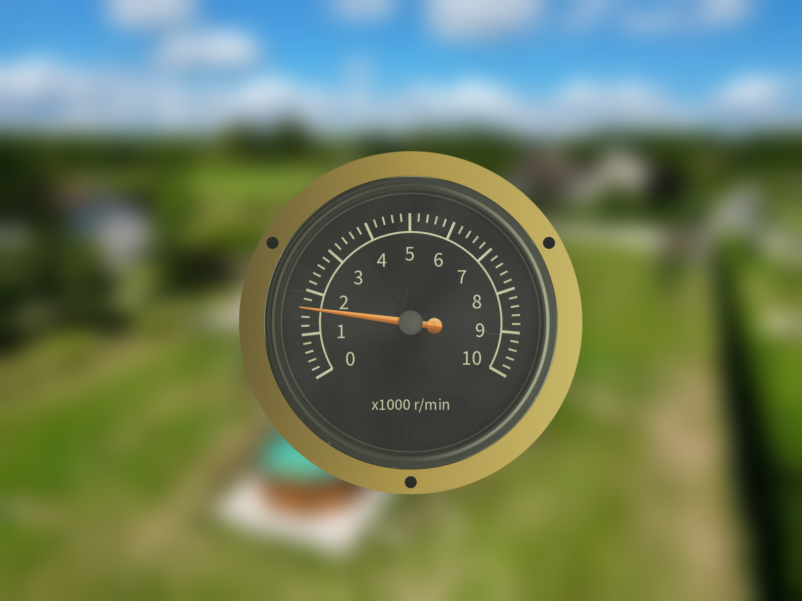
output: 1600 rpm
